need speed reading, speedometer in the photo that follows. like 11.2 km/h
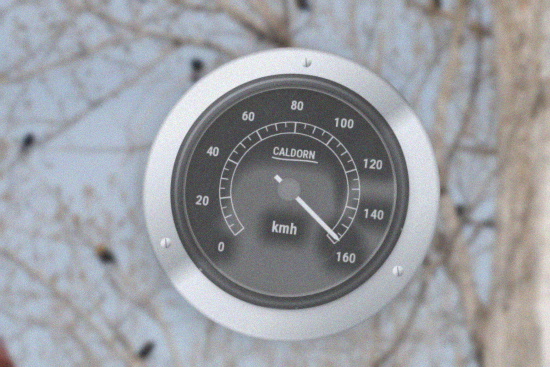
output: 157.5 km/h
